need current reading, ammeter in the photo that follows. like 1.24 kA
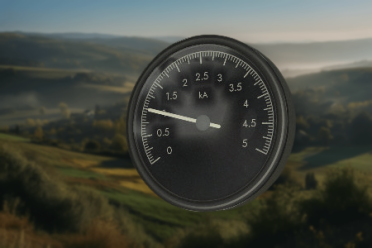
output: 1 kA
